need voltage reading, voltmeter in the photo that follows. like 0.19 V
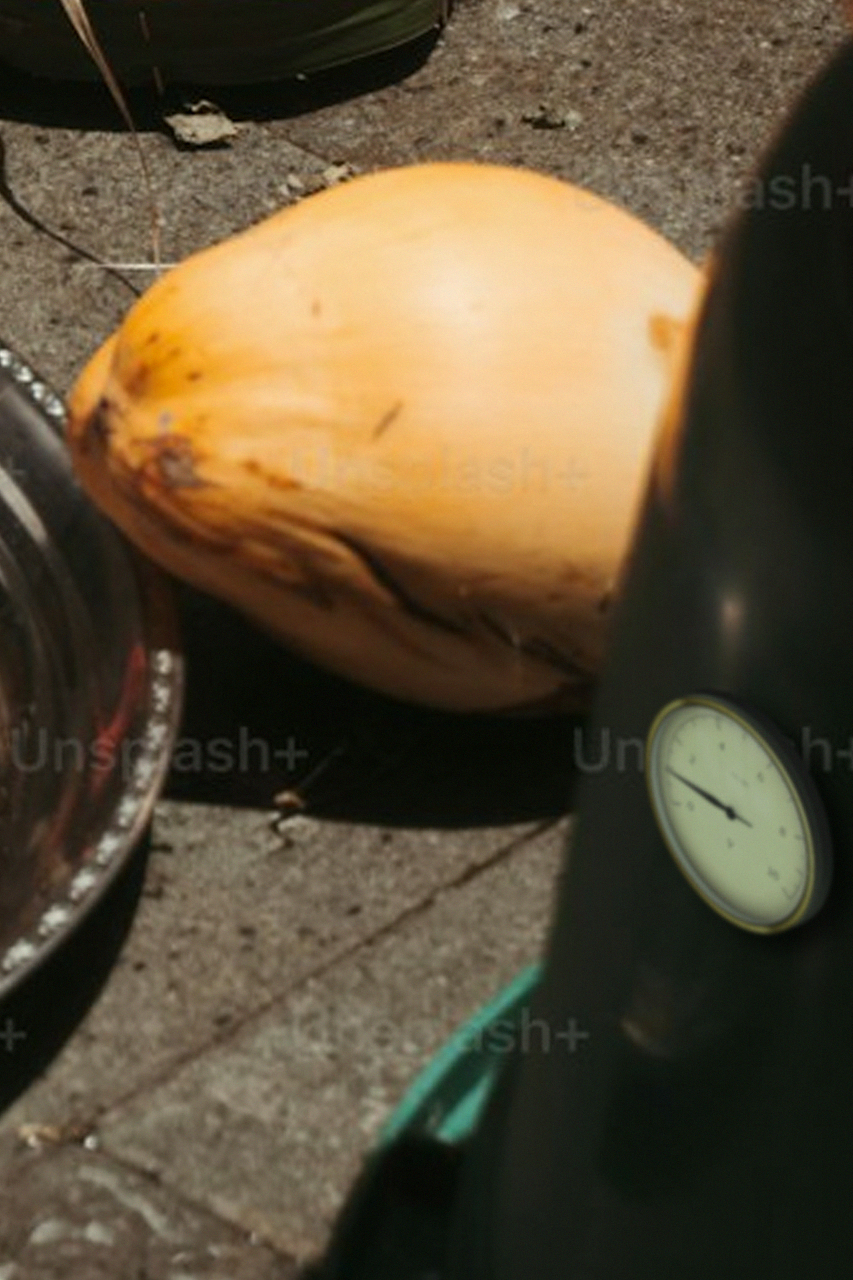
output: 1 V
